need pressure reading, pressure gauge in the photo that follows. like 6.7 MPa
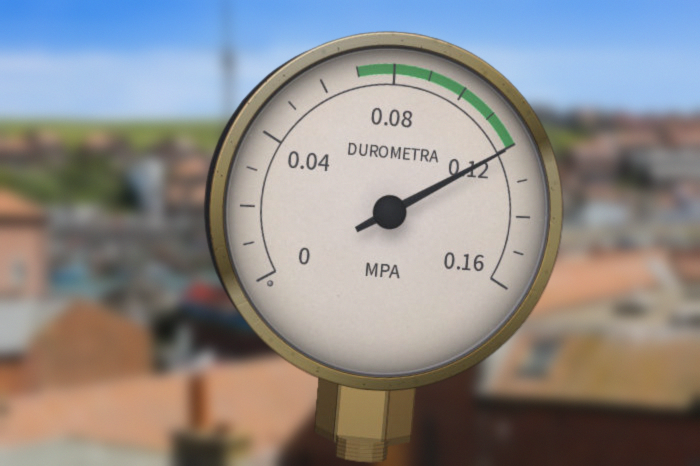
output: 0.12 MPa
